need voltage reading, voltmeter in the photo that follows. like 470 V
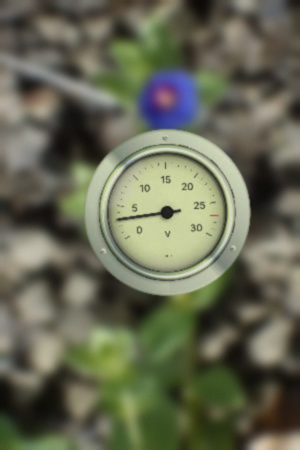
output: 3 V
